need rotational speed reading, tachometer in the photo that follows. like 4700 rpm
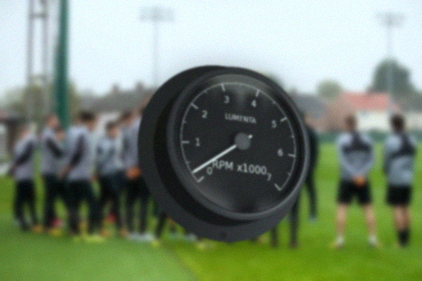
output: 250 rpm
